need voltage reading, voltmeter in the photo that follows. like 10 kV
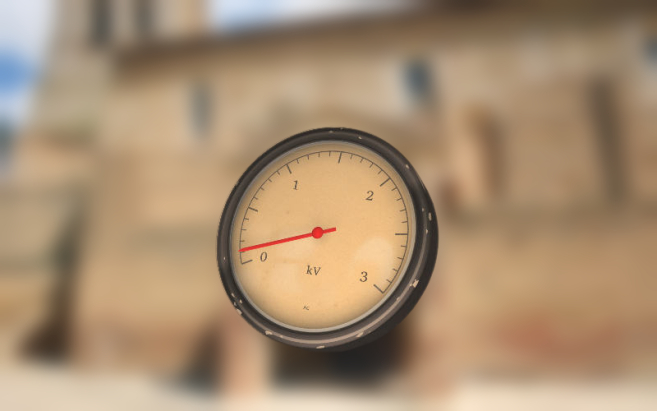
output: 0.1 kV
